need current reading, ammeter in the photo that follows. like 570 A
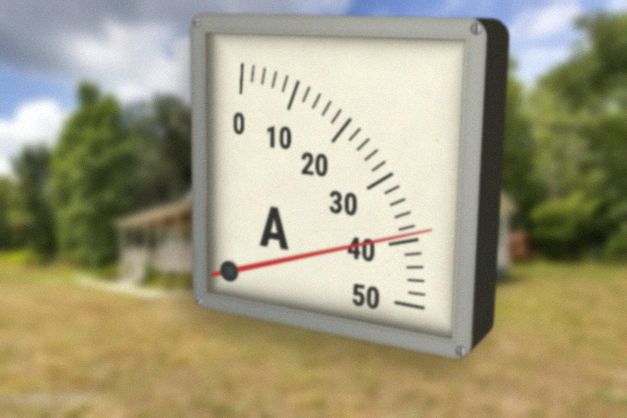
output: 39 A
